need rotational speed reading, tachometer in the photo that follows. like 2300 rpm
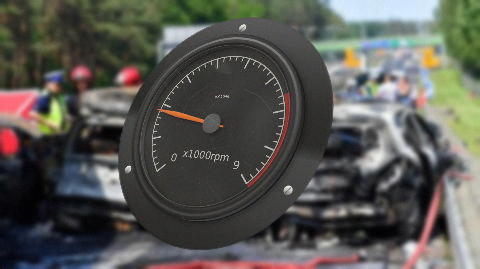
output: 1800 rpm
